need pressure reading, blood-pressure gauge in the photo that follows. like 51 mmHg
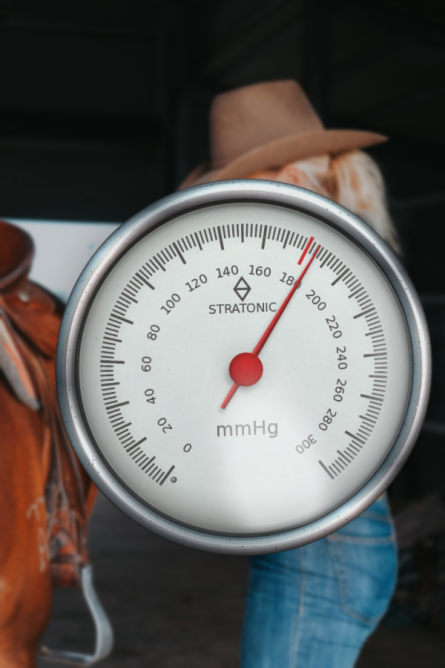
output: 184 mmHg
